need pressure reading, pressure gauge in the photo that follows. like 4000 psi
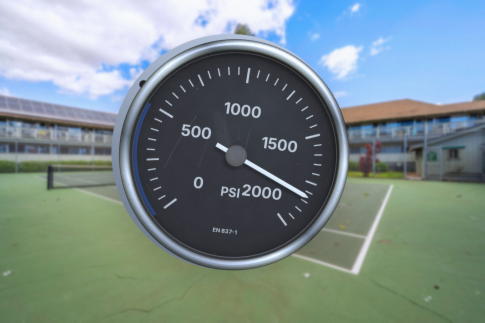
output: 1825 psi
